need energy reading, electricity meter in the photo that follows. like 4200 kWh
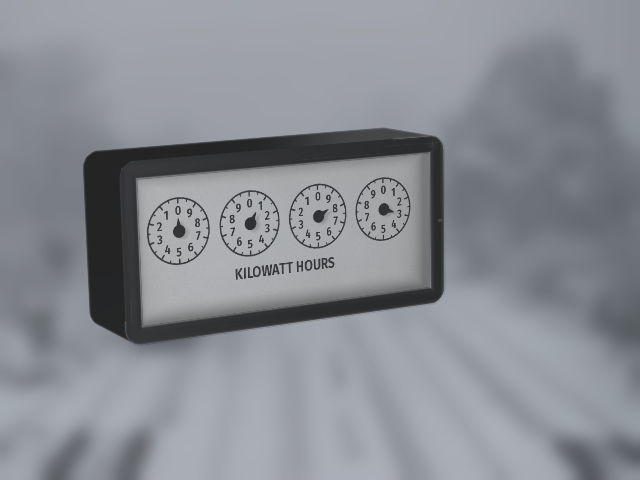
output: 83 kWh
